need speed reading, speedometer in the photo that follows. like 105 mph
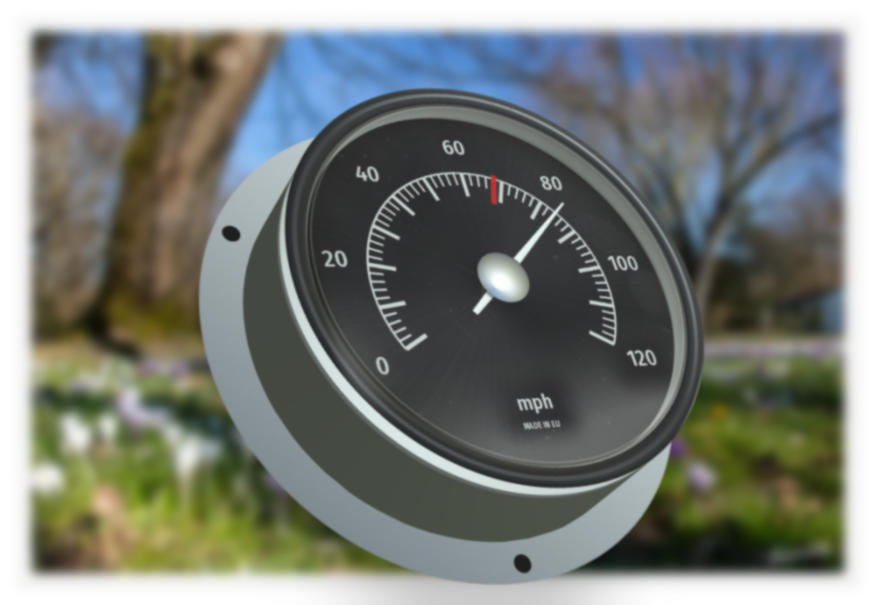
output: 84 mph
